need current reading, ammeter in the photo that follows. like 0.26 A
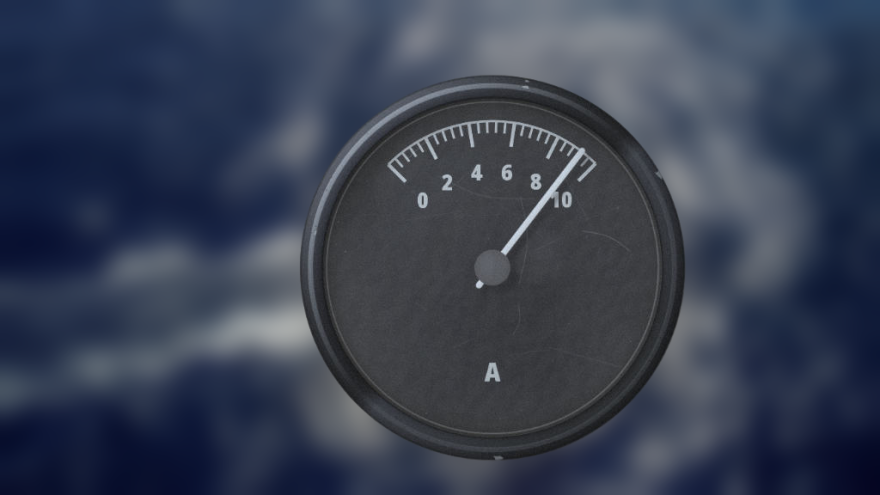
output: 9.2 A
